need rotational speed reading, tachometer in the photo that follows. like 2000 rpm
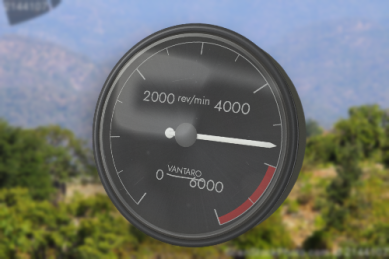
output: 4750 rpm
